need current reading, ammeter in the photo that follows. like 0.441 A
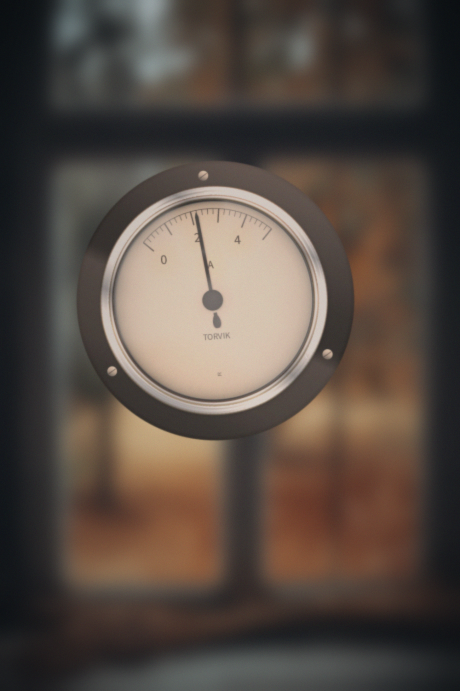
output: 2.2 A
